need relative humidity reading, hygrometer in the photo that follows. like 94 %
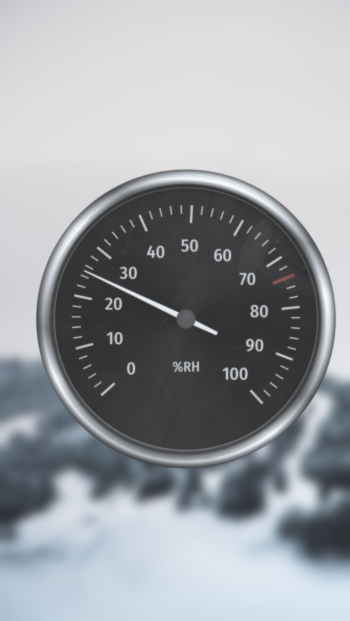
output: 25 %
